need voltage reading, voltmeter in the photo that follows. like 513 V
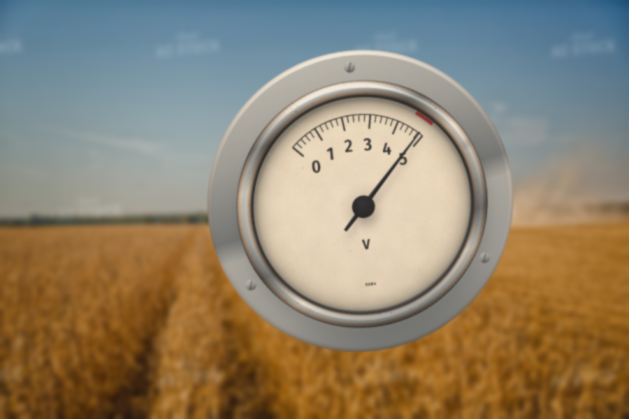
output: 4.8 V
